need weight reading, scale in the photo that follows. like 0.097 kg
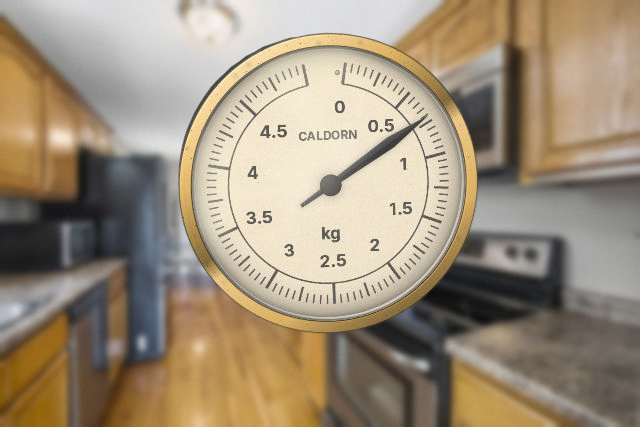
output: 0.7 kg
